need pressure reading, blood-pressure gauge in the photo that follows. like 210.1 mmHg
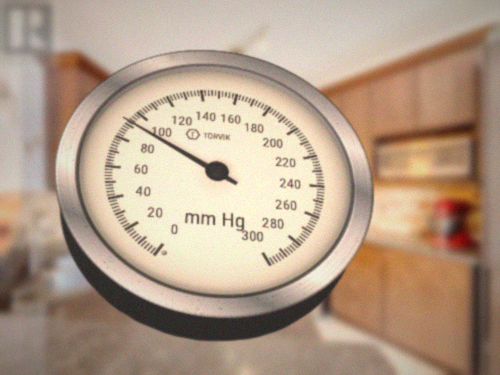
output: 90 mmHg
